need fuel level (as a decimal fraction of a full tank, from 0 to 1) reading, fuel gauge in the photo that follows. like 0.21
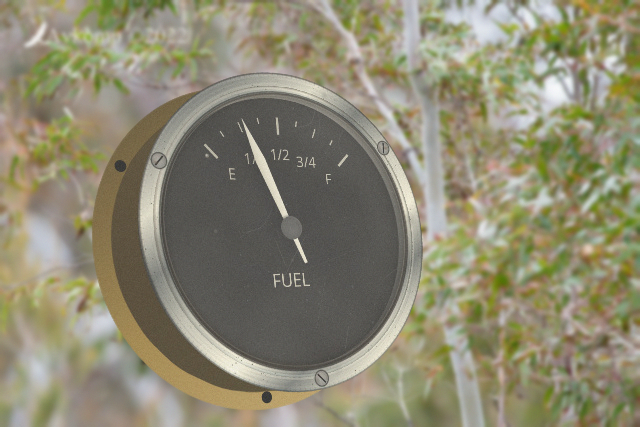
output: 0.25
